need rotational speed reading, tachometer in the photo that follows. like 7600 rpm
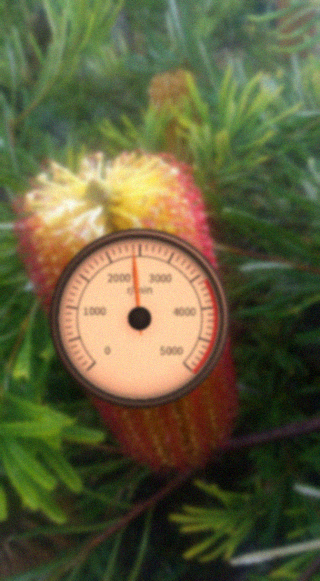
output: 2400 rpm
